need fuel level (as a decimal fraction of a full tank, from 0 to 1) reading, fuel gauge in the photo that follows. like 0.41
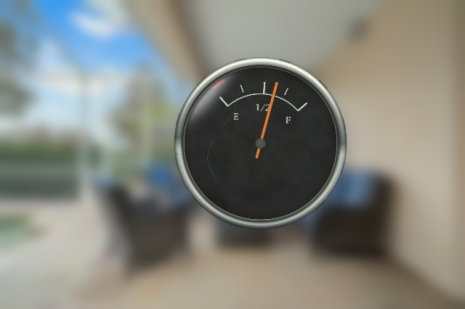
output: 0.625
